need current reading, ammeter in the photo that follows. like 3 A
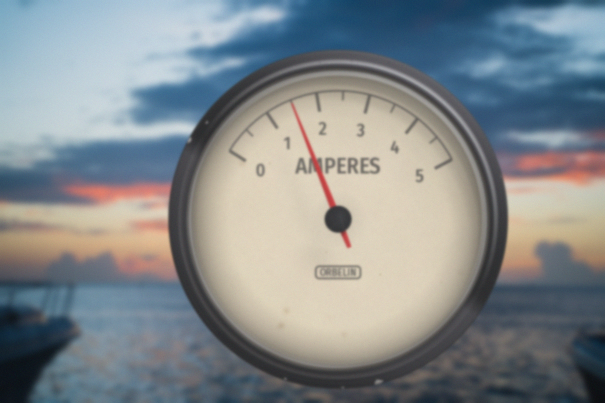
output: 1.5 A
